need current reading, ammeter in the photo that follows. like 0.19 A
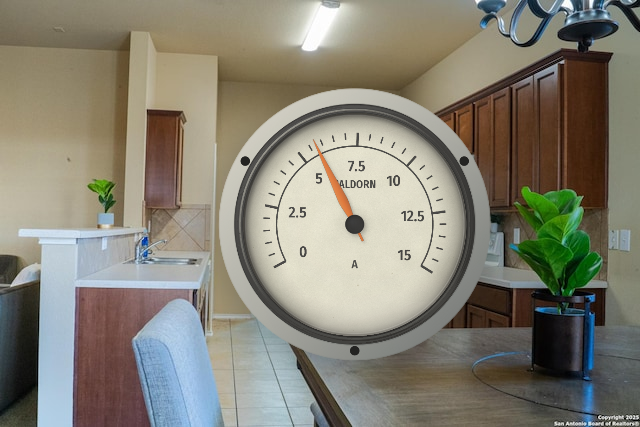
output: 5.75 A
